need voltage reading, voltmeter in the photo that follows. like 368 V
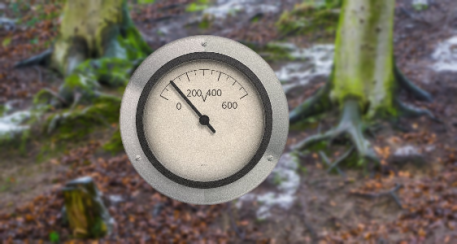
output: 100 V
